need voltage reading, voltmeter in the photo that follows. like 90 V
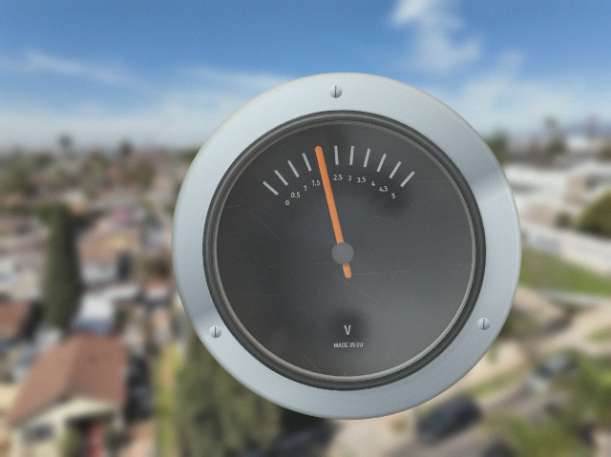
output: 2 V
